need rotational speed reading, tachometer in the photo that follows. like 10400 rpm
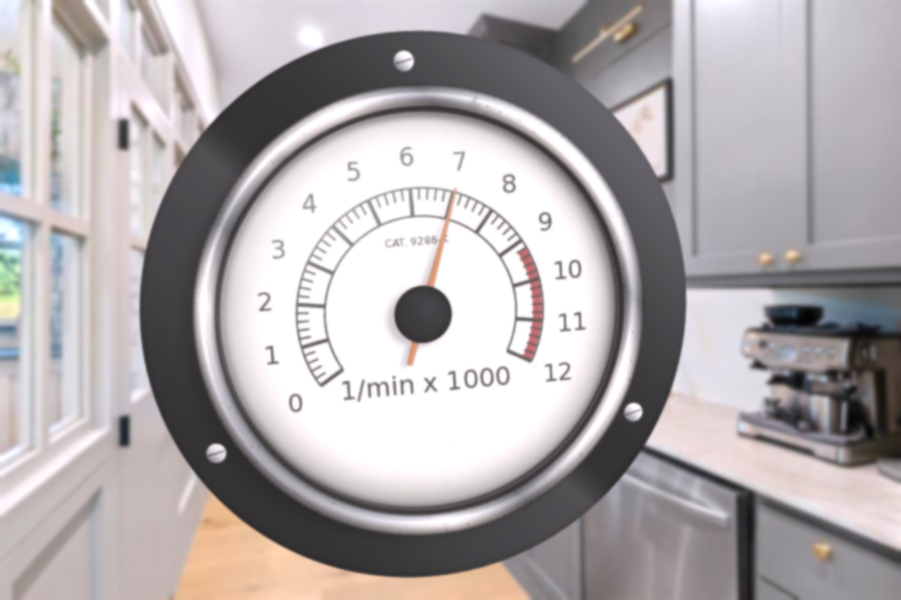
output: 7000 rpm
